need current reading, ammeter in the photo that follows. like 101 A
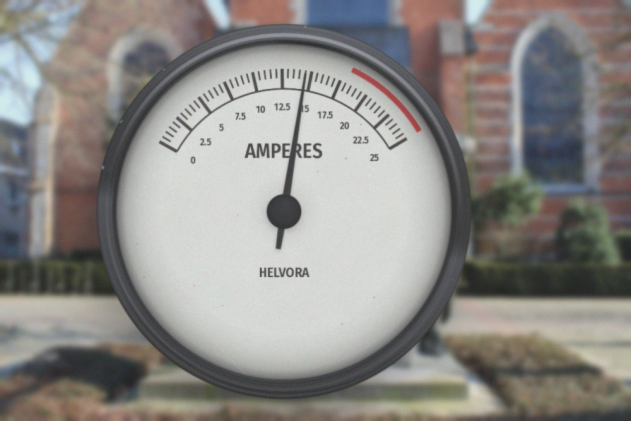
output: 14.5 A
